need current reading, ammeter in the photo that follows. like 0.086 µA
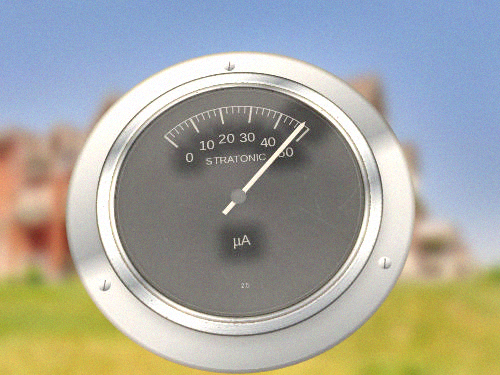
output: 48 µA
